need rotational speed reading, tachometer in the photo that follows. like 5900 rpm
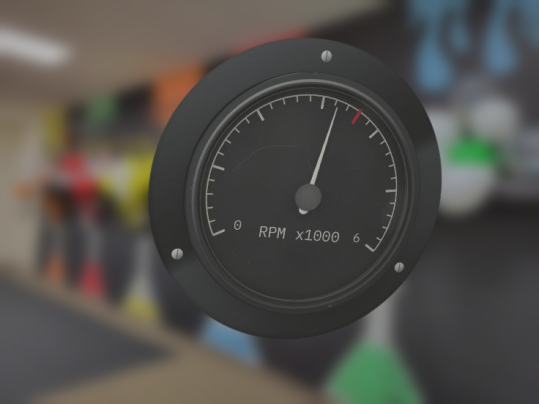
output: 3200 rpm
